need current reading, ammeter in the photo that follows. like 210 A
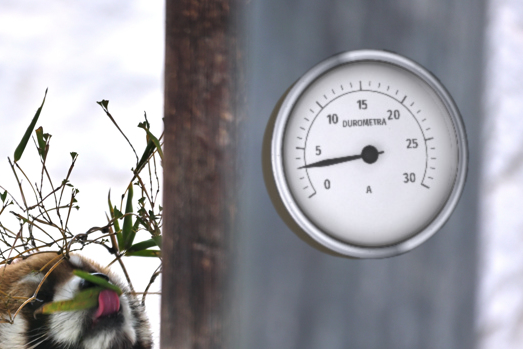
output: 3 A
